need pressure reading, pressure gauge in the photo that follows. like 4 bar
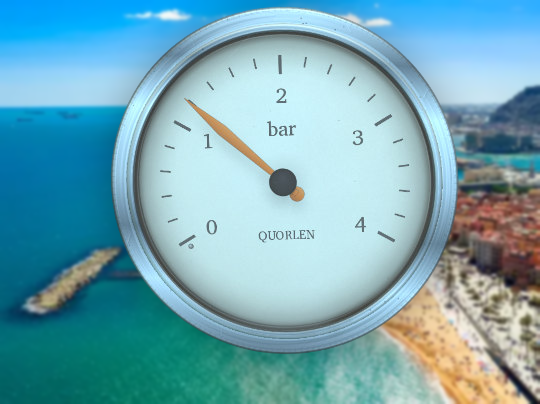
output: 1.2 bar
